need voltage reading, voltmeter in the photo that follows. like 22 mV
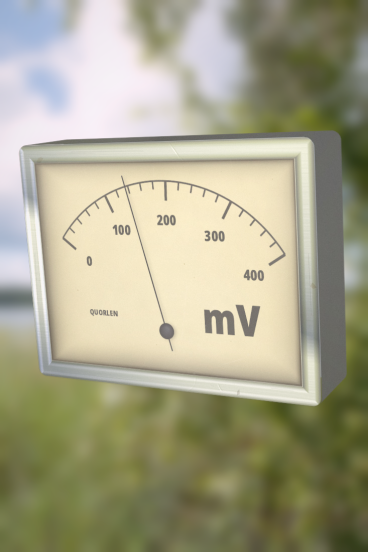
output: 140 mV
